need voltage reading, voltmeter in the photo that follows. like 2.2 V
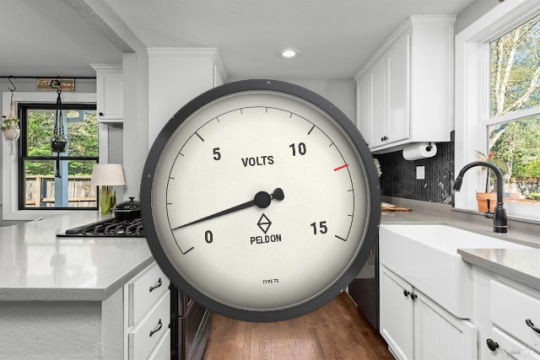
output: 1 V
